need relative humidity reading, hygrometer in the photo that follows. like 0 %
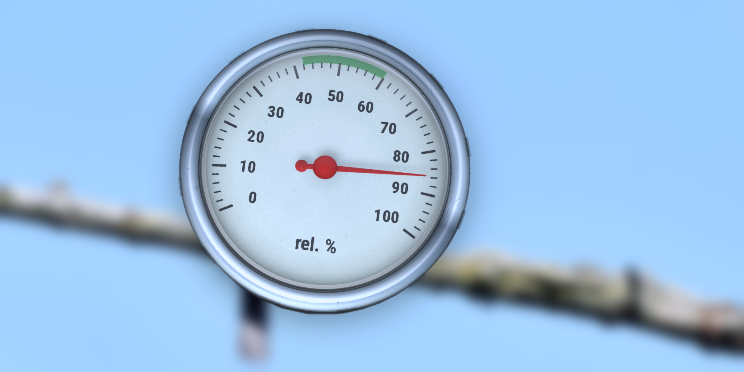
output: 86 %
